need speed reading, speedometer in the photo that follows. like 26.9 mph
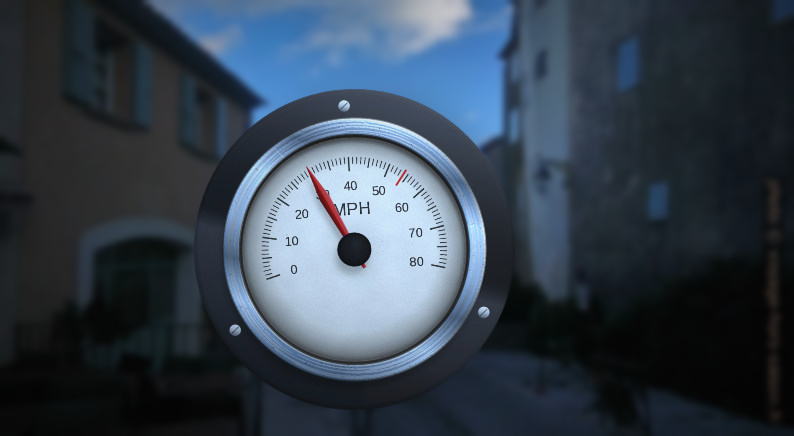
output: 30 mph
